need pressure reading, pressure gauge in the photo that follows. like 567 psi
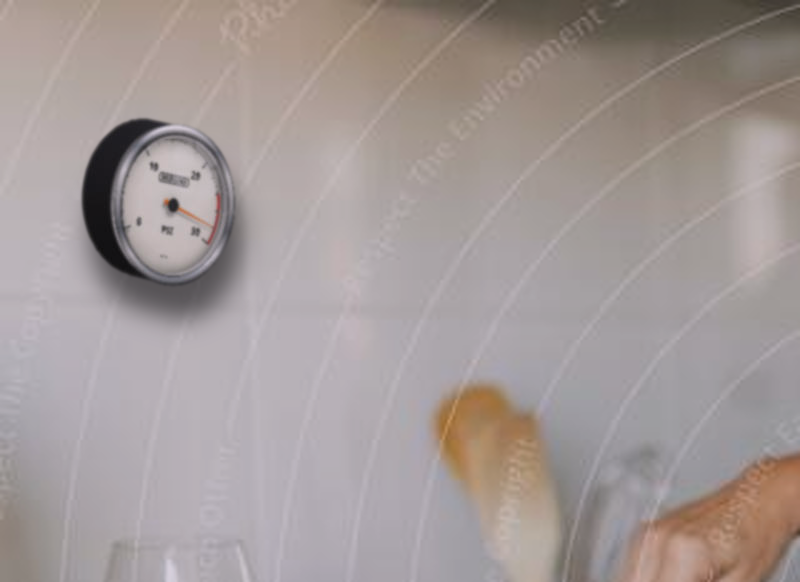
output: 28 psi
